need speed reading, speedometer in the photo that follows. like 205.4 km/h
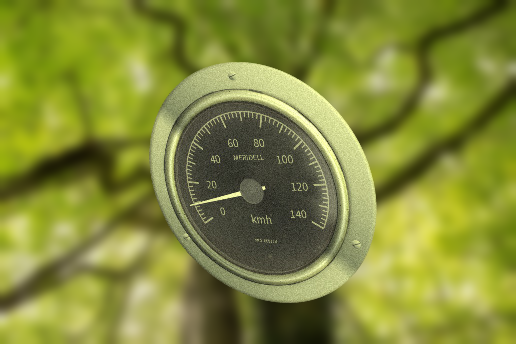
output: 10 km/h
